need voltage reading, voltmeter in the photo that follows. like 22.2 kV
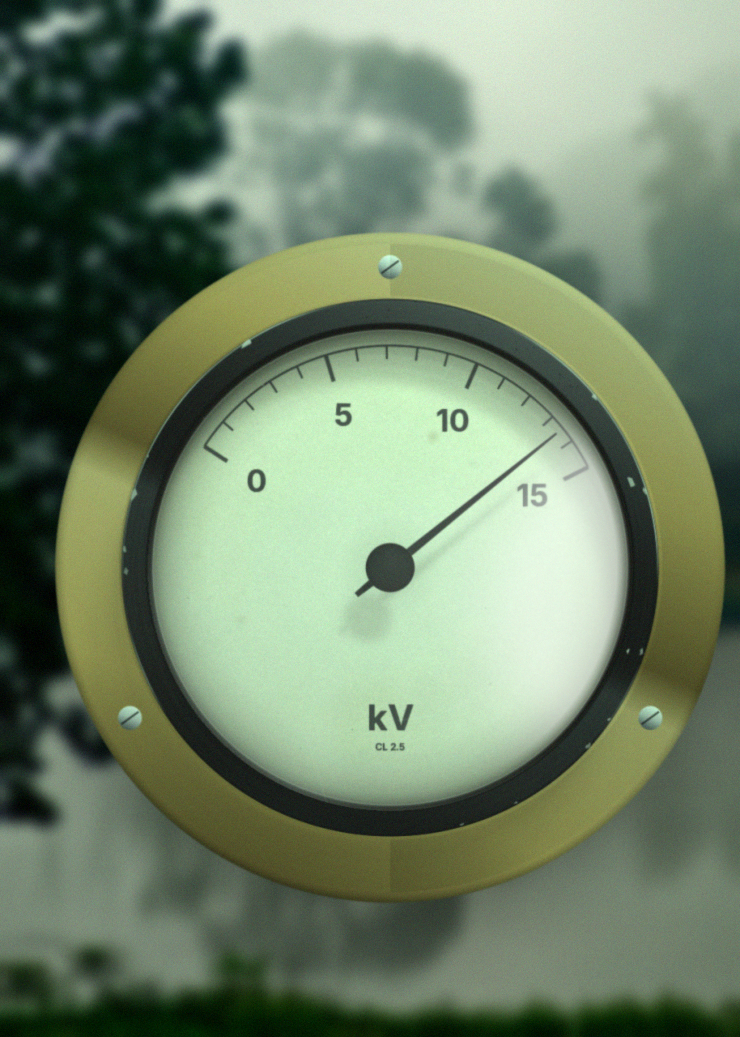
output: 13.5 kV
